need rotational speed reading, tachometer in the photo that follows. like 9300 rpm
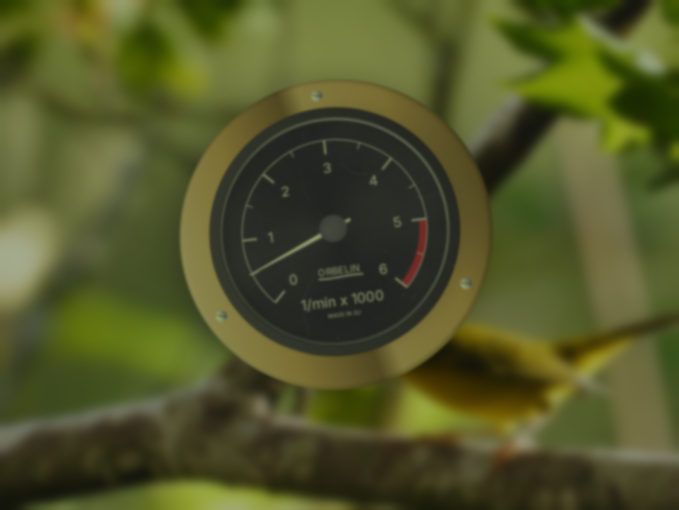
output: 500 rpm
